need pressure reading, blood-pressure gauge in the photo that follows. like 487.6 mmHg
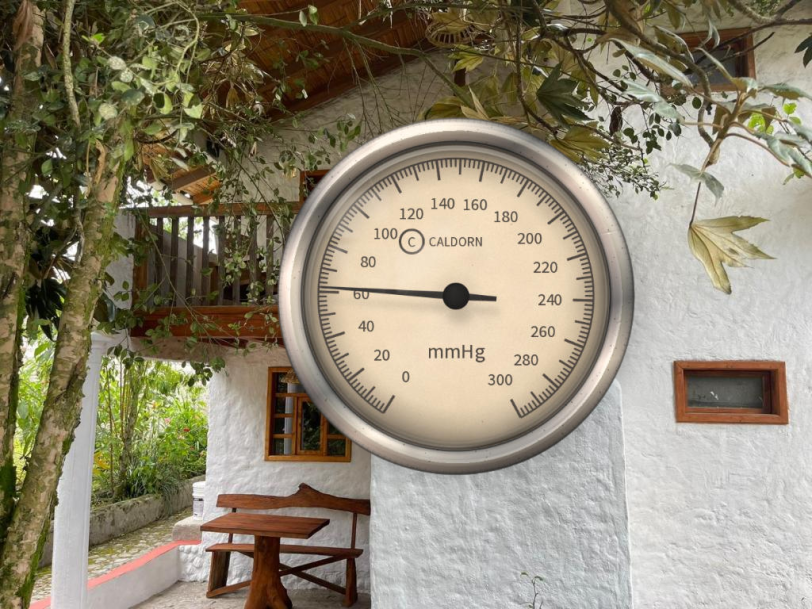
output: 62 mmHg
